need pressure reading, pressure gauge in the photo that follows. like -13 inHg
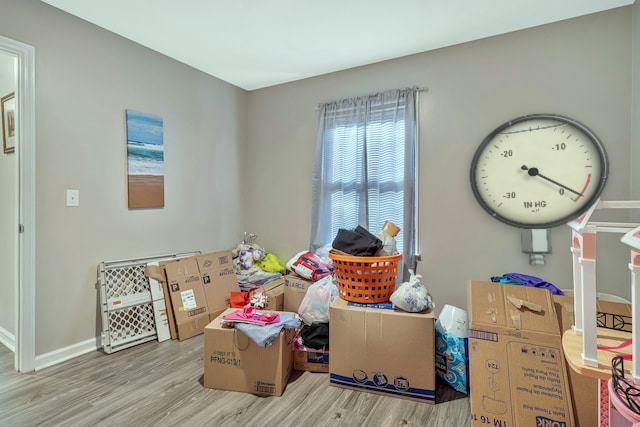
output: -1 inHg
